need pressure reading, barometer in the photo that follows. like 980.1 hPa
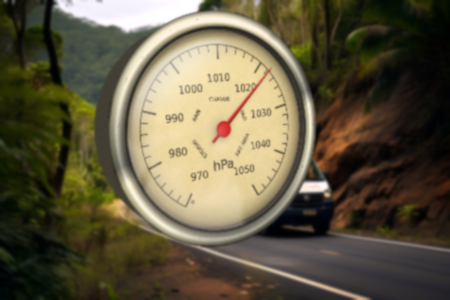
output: 1022 hPa
